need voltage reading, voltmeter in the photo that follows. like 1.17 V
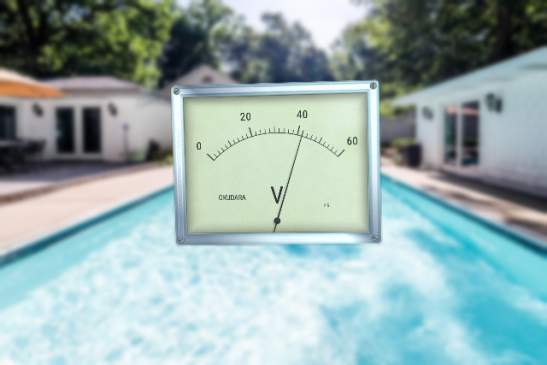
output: 42 V
